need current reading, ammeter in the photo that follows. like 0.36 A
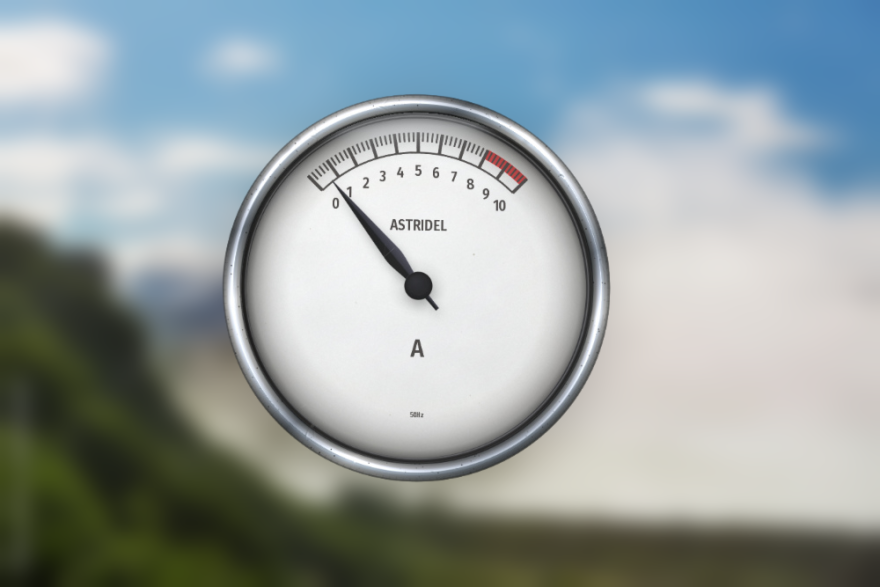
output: 0.6 A
